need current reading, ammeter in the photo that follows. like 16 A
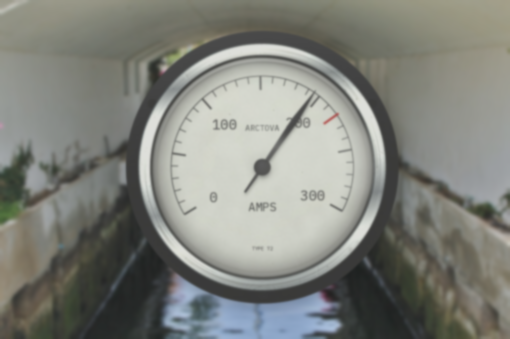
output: 195 A
